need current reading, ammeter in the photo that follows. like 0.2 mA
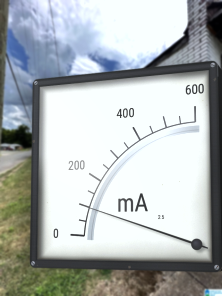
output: 100 mA
